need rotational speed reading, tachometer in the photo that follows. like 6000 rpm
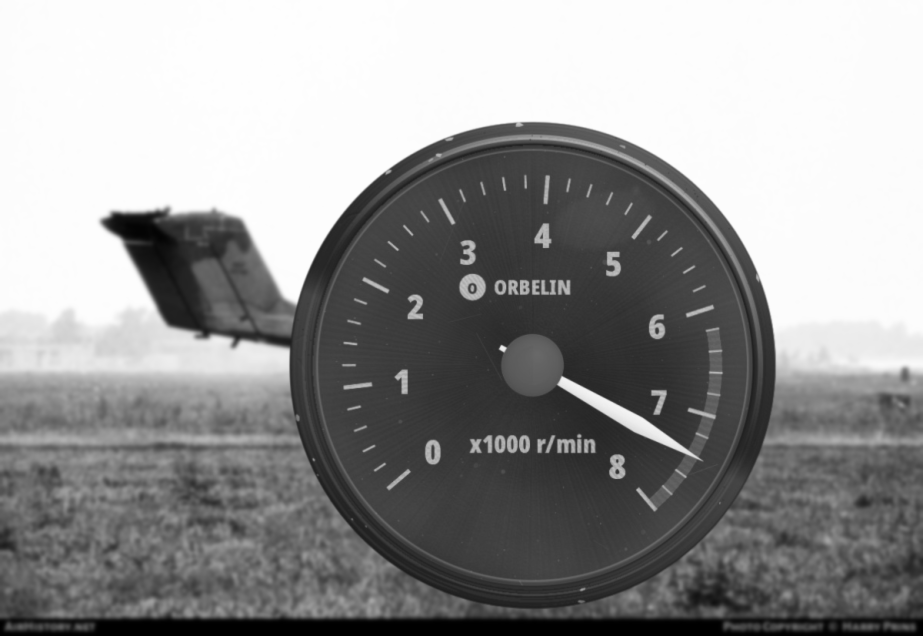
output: 7400 rpm
